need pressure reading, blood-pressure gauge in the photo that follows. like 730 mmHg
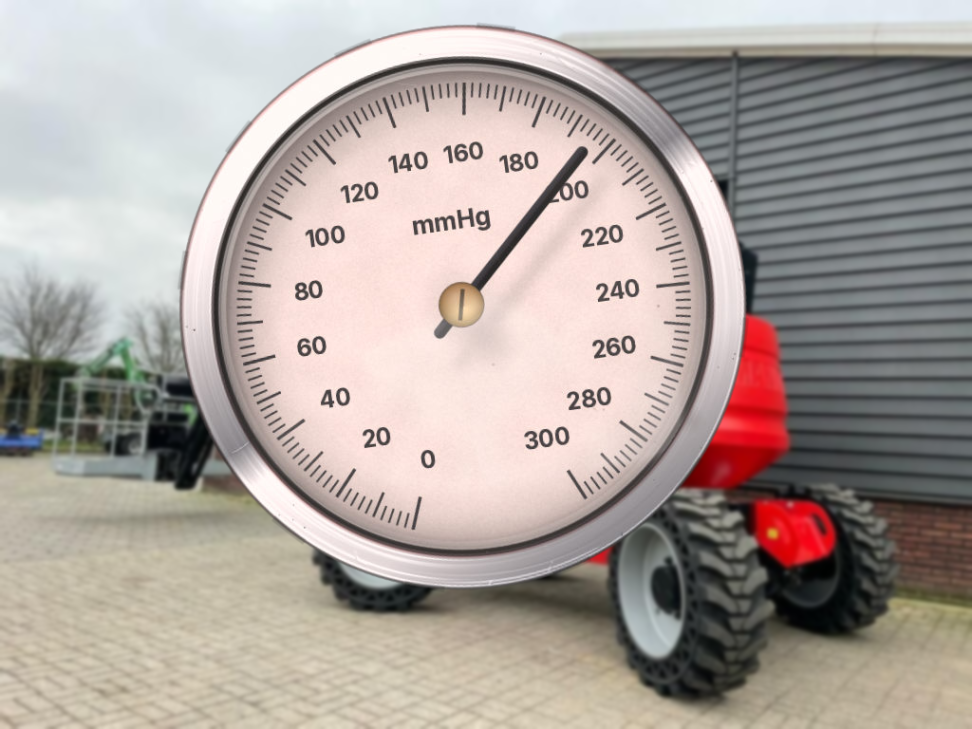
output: 196 mmHg
